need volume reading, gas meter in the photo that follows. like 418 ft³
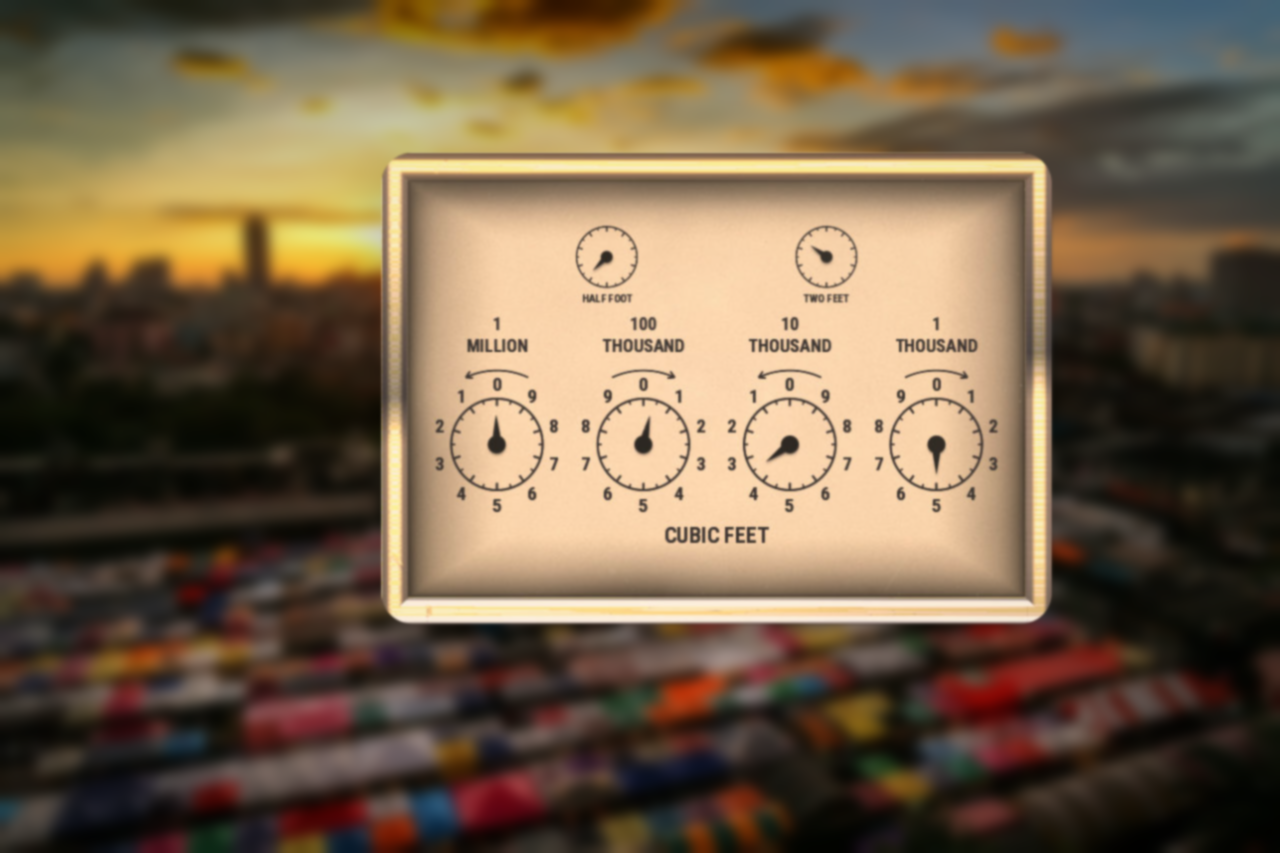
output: 3500 ft³
